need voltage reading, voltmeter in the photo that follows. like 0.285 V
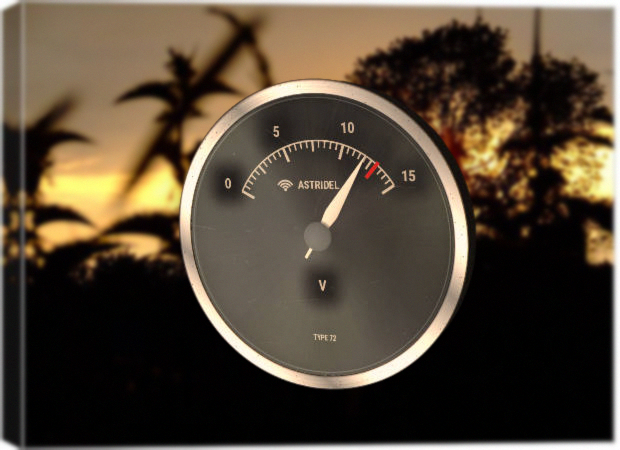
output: 12 V
